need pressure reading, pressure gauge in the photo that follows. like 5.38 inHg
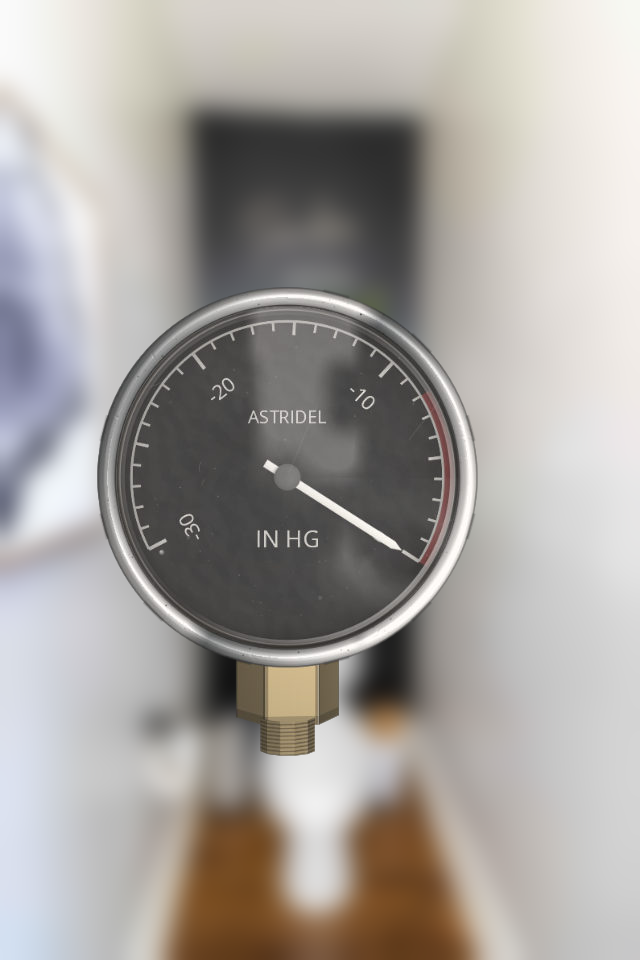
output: 0 inHg
